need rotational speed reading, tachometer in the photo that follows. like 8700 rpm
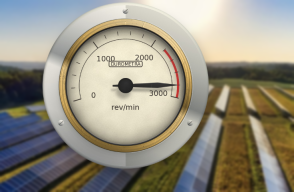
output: 2800 rpm
